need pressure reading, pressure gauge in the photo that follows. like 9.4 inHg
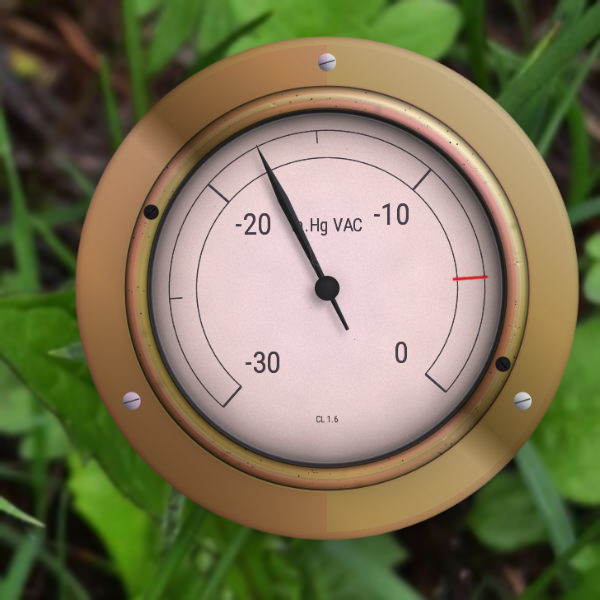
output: -17.5 inHg
